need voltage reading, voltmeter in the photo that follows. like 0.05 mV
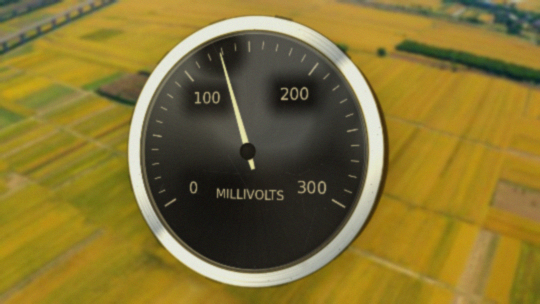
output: 130 mV
